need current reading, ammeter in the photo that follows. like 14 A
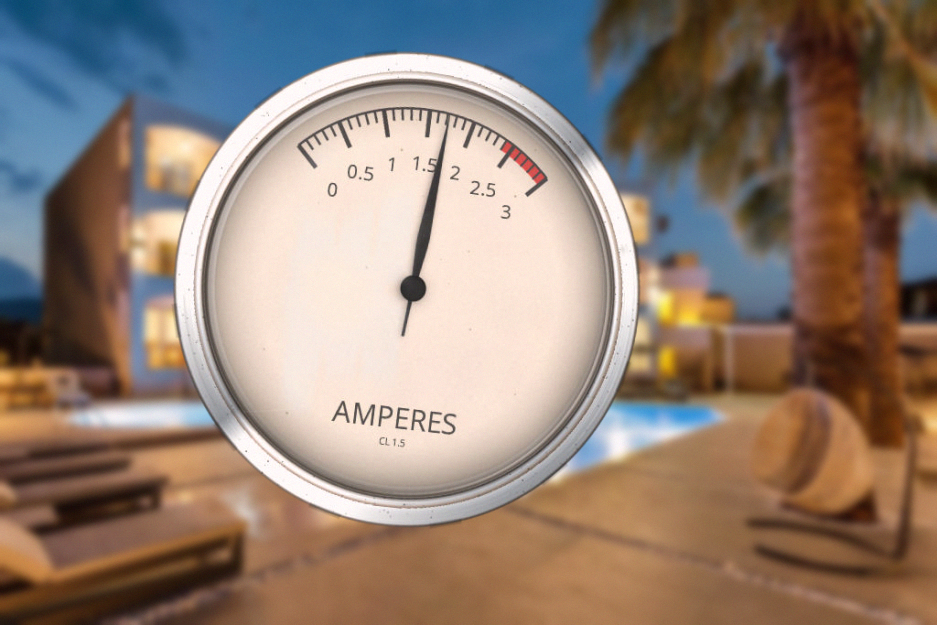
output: 1.7 A
